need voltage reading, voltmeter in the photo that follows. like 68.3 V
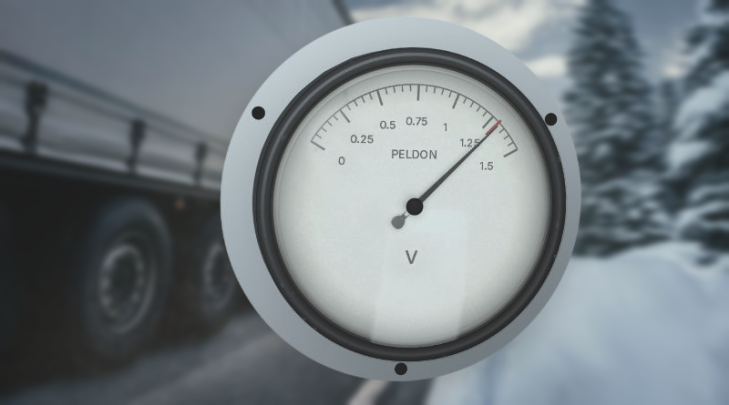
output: 1.3 V
